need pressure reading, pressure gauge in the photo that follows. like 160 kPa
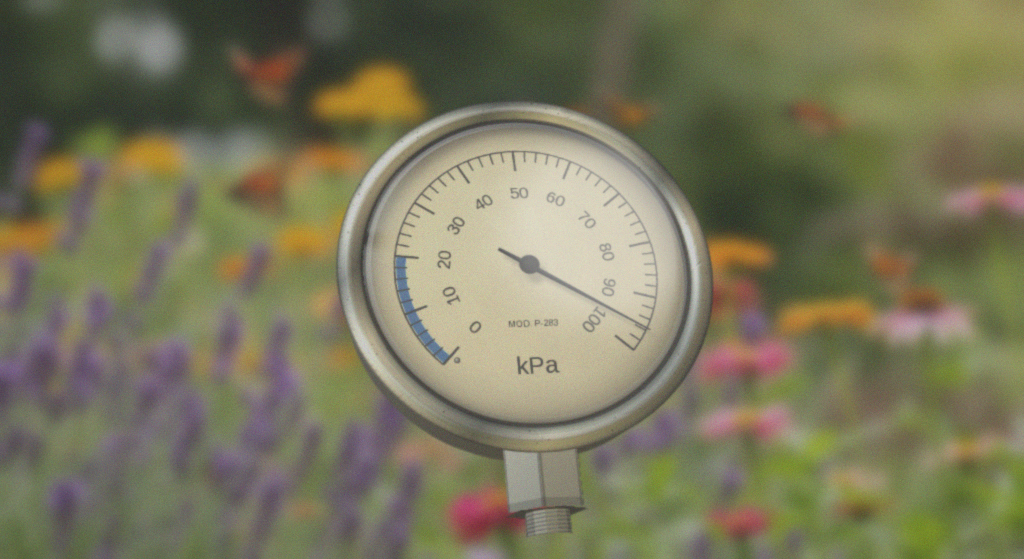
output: 96 kPa
